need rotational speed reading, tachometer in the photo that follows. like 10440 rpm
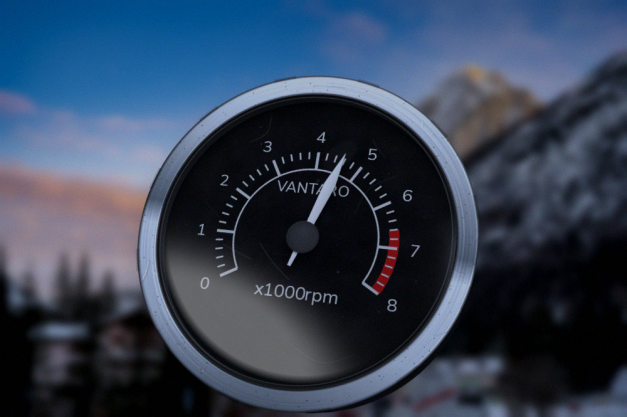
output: 4600 rpm
